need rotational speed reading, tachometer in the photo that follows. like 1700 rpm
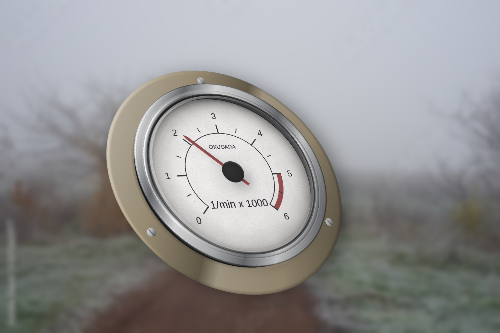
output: 2000 rpm
